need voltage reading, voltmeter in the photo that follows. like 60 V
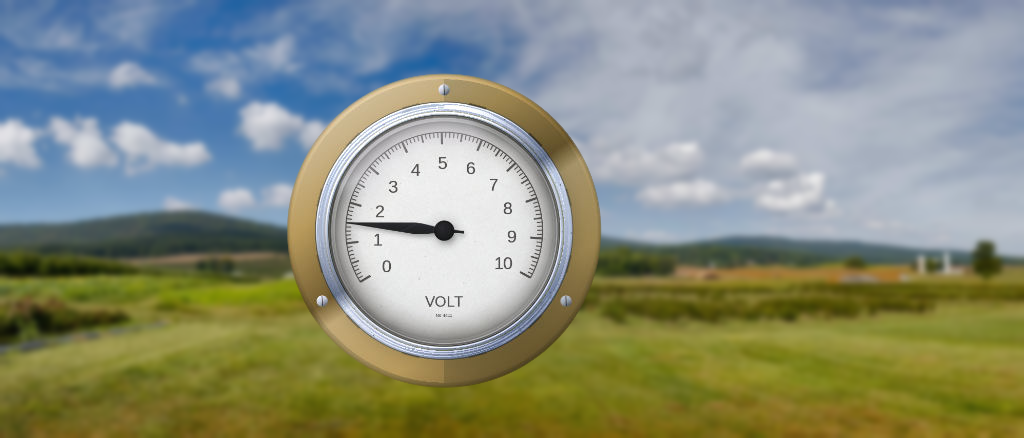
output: 1.5 V
